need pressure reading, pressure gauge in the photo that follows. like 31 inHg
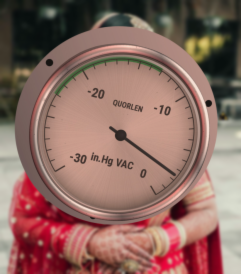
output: -2.5 inHg
